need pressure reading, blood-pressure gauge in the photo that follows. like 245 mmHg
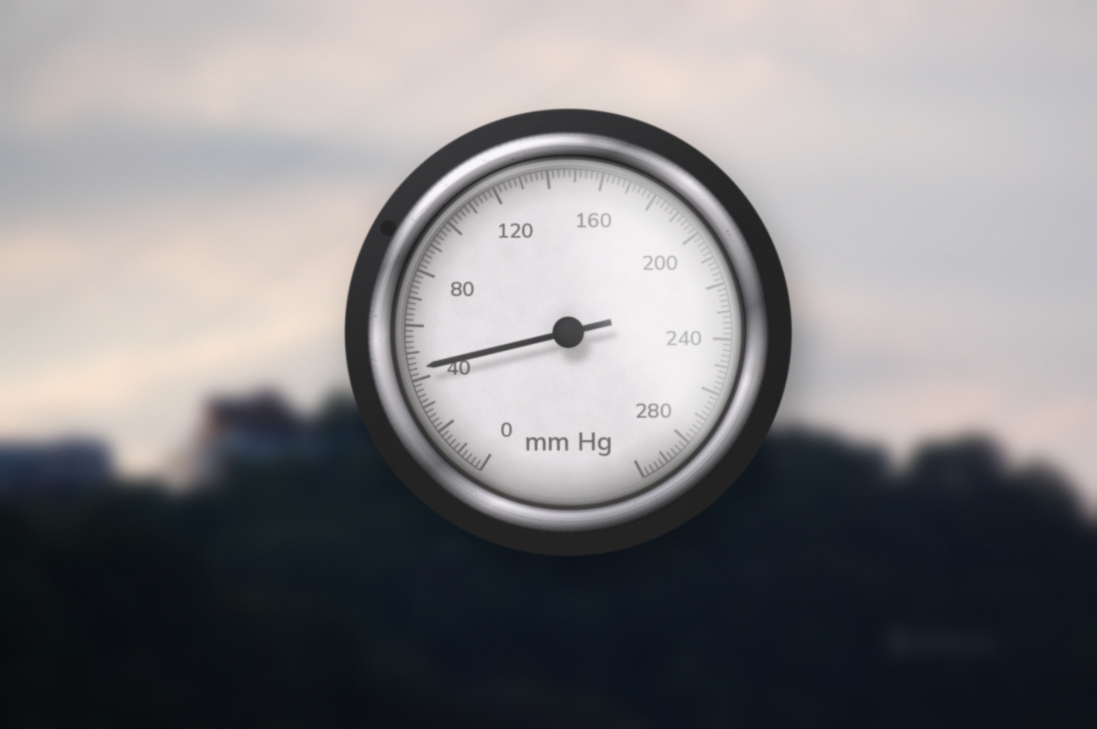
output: 44 mmHg
